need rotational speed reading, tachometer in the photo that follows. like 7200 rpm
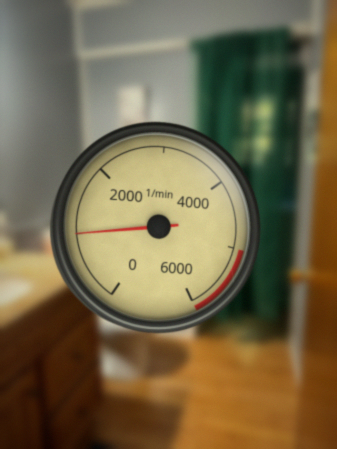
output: 1000 rpm
